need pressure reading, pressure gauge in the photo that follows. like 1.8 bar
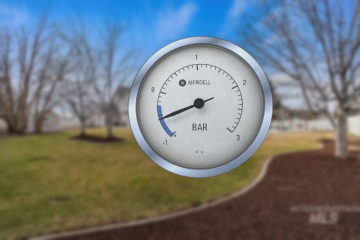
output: -0.6 bar
